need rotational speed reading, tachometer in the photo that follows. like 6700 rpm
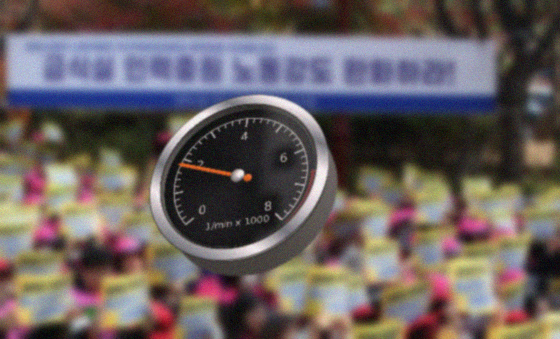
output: 1800 rpm
